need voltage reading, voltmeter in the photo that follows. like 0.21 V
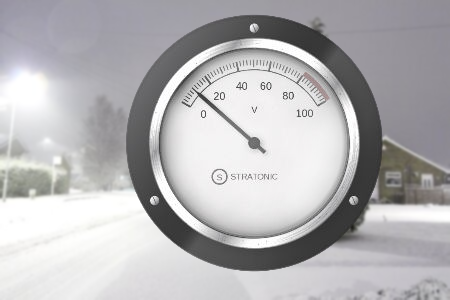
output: 10 V
